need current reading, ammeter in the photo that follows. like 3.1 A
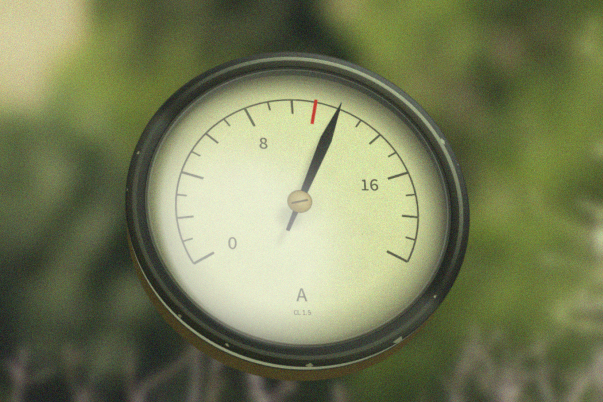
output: 12 A
